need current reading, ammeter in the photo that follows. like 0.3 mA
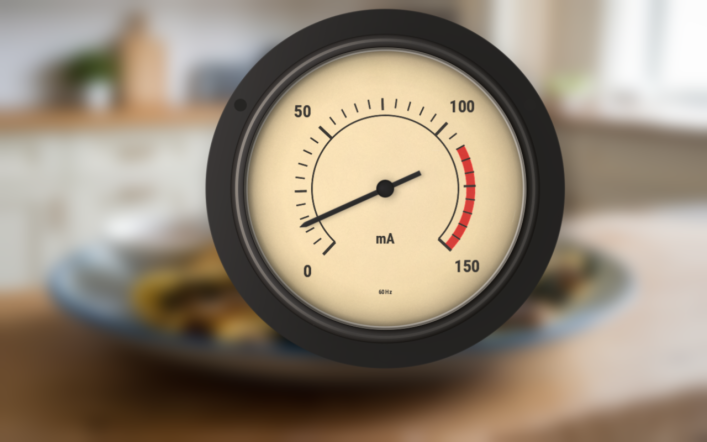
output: 12.5 mA
